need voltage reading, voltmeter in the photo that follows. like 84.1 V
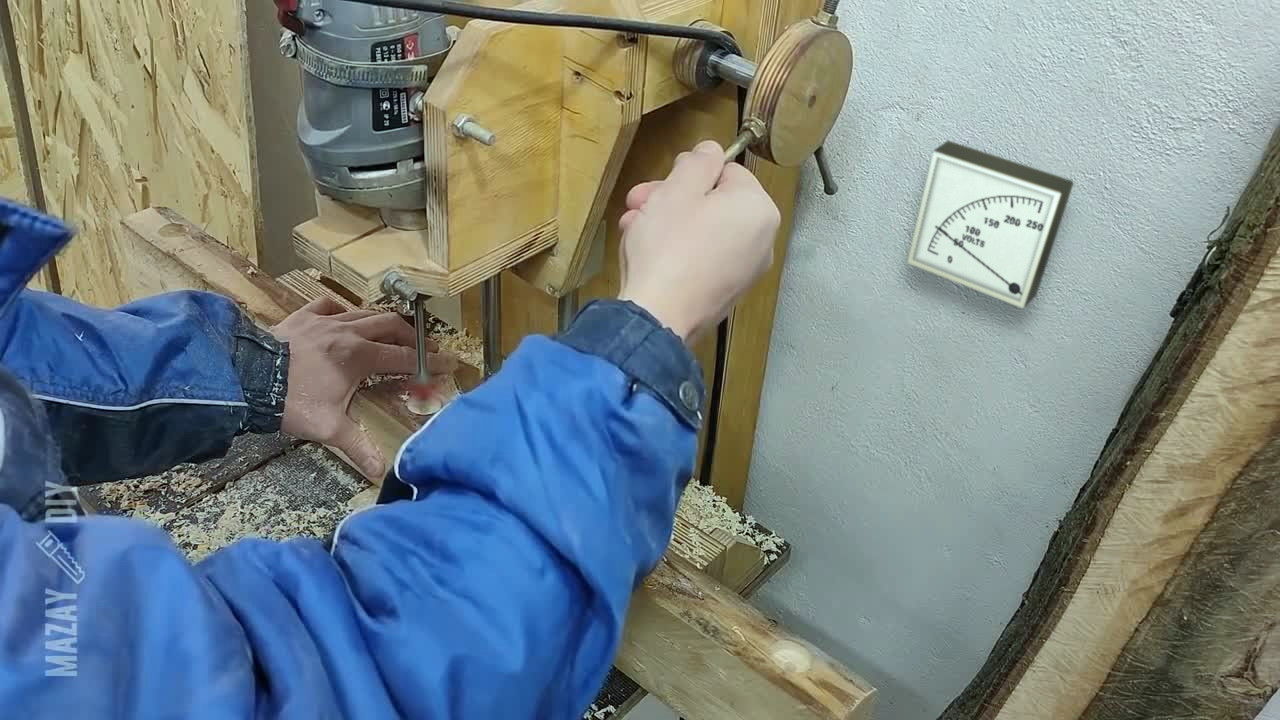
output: 50 V
